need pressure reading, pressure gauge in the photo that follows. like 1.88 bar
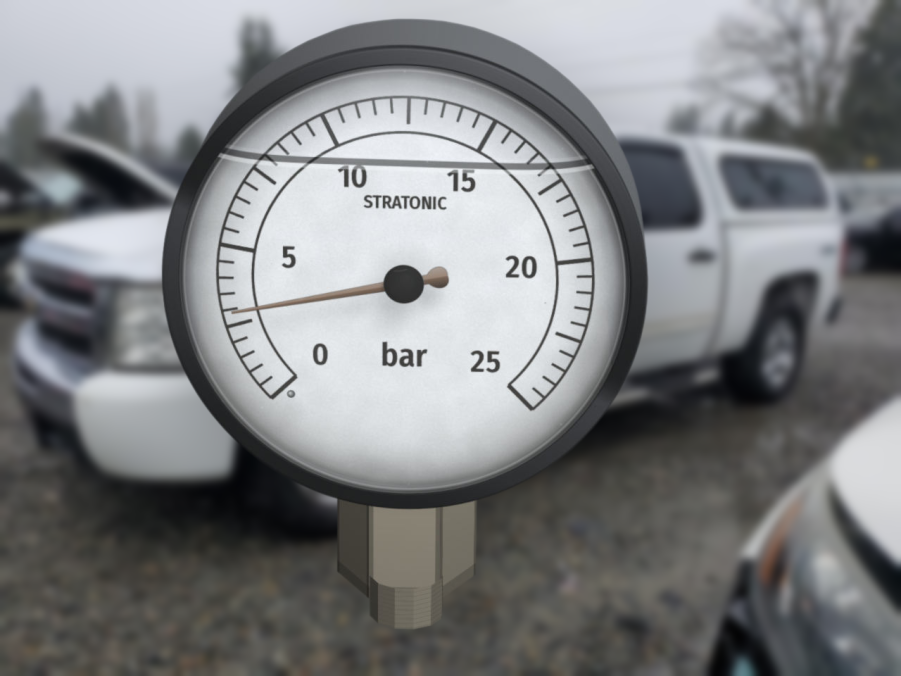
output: 3 bar
